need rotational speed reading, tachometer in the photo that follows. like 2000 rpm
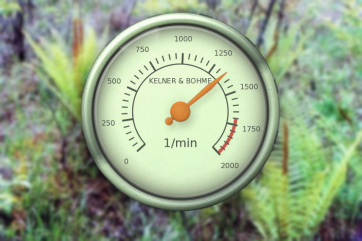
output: 1350 rpm
